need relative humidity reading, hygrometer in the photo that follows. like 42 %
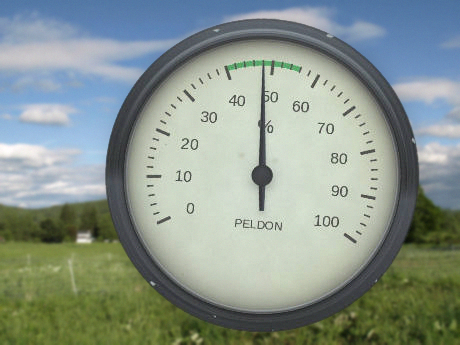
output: 48 %
